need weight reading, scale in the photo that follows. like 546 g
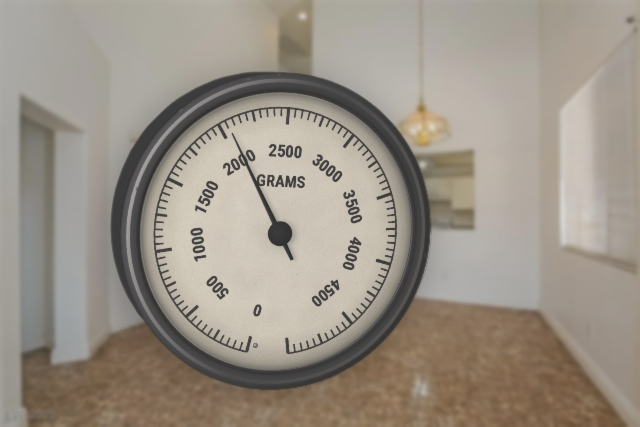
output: 2050 g
